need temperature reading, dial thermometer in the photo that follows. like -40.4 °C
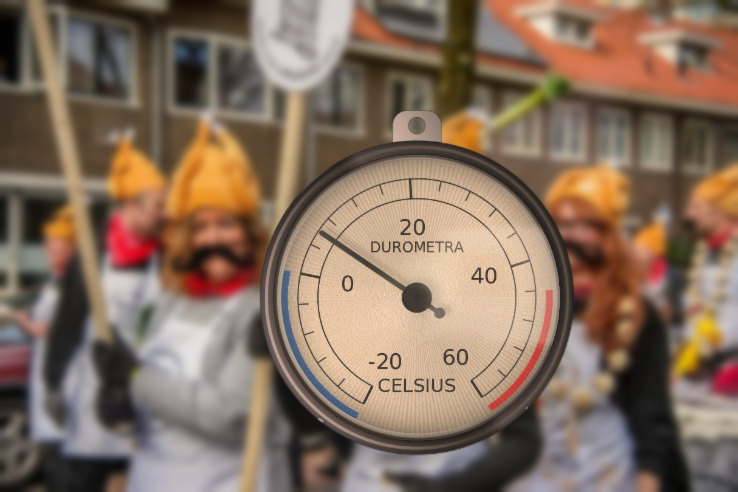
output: 6 °C
